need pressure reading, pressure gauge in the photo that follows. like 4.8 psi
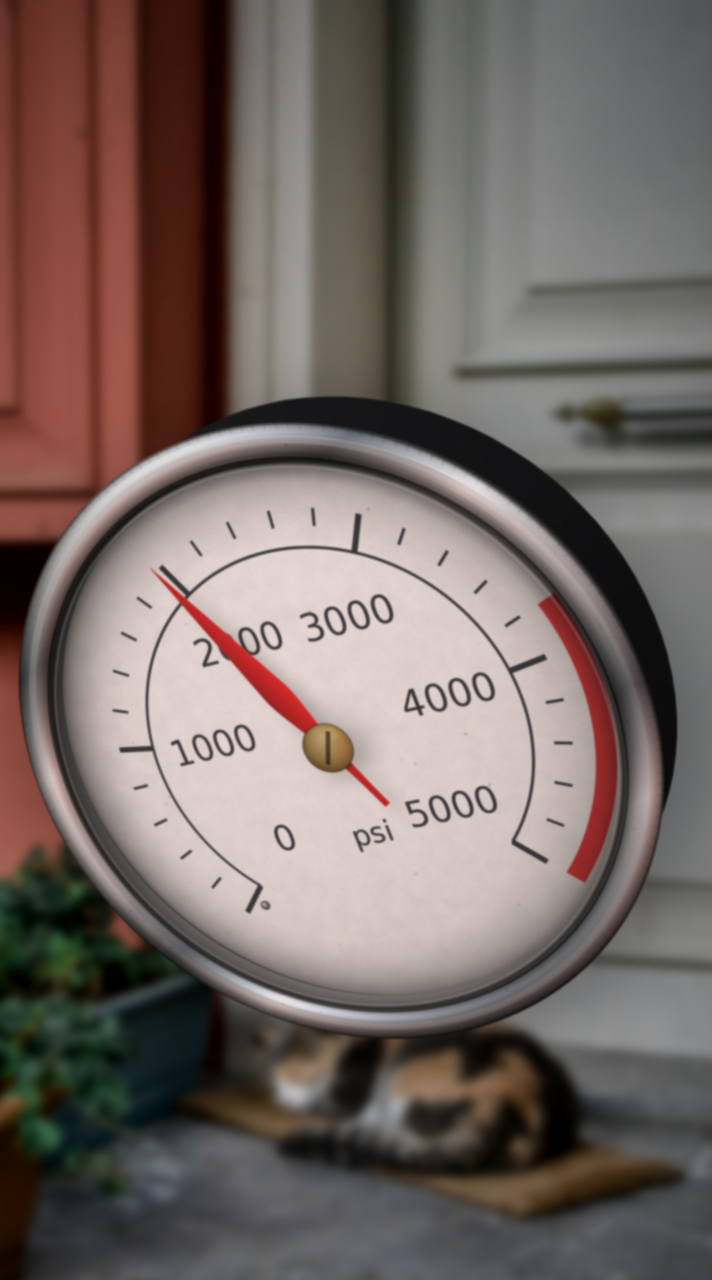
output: 2000 psi
